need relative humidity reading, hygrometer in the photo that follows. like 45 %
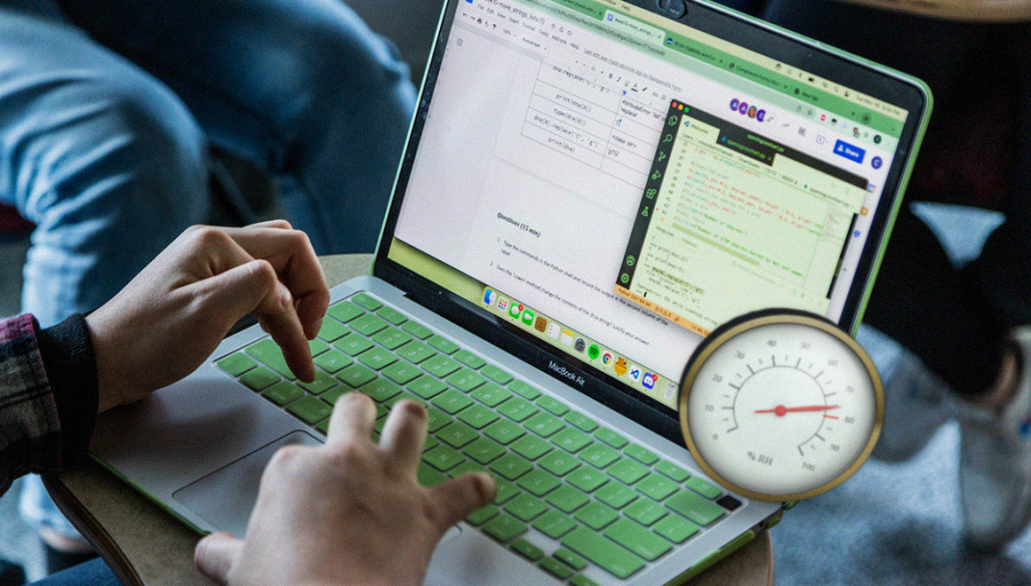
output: 75 %
